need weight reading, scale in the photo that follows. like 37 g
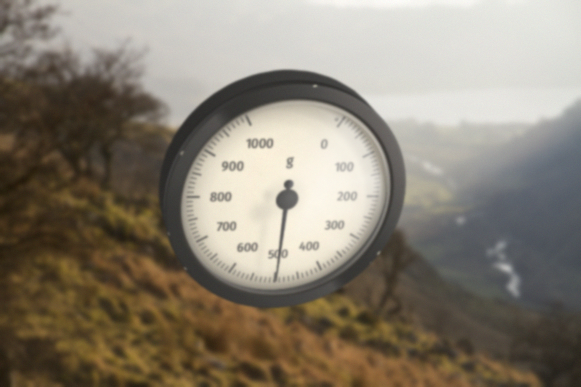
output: 500 g
